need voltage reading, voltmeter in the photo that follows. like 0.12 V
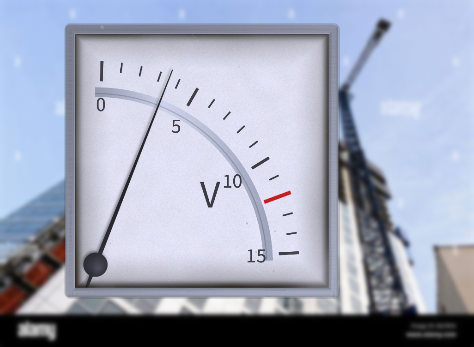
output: 3.5 V
